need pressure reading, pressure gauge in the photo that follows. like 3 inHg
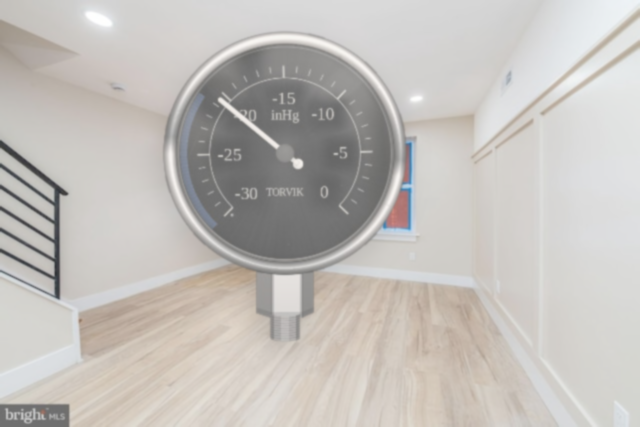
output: -20.5 inHg
